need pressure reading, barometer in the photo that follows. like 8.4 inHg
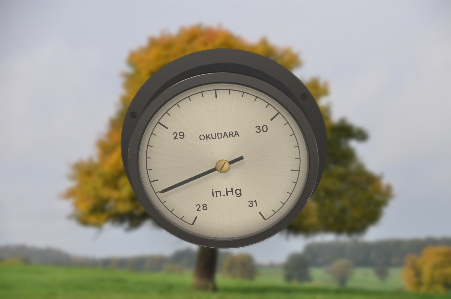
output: 28.4 inHg
